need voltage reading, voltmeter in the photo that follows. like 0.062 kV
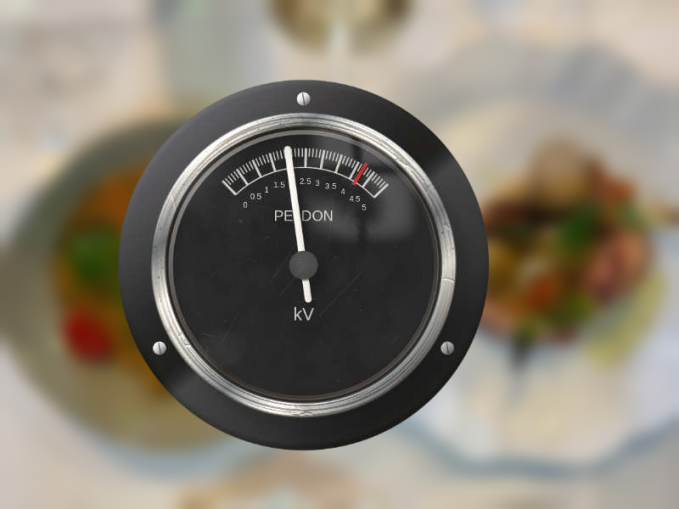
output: 2 kV
